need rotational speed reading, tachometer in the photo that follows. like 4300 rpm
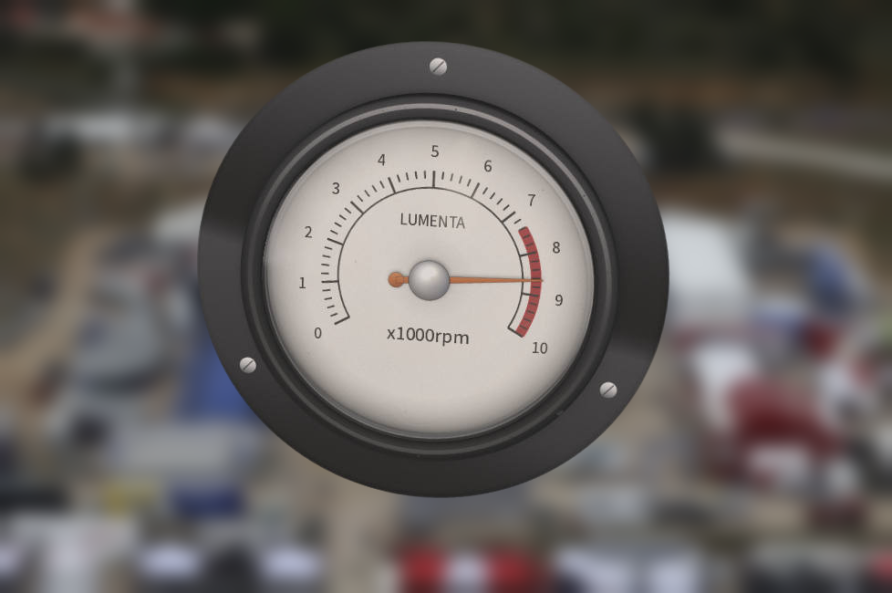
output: 8600 rpm
